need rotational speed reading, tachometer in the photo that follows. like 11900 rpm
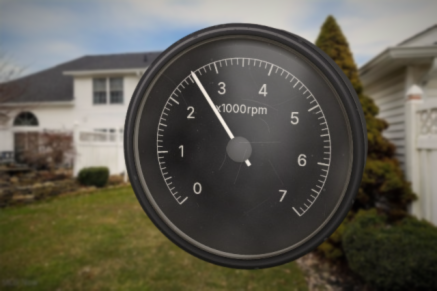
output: 2600 rpm
